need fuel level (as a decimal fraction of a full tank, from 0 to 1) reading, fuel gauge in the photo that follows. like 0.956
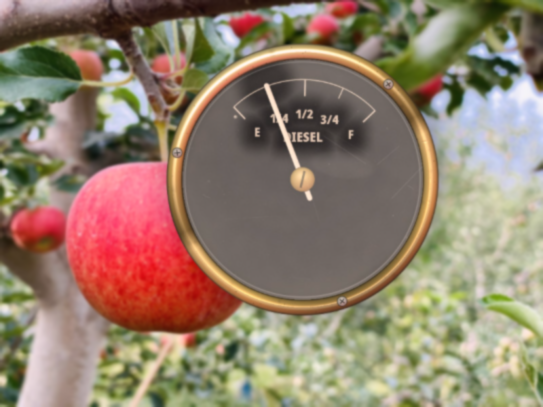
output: 0.25
